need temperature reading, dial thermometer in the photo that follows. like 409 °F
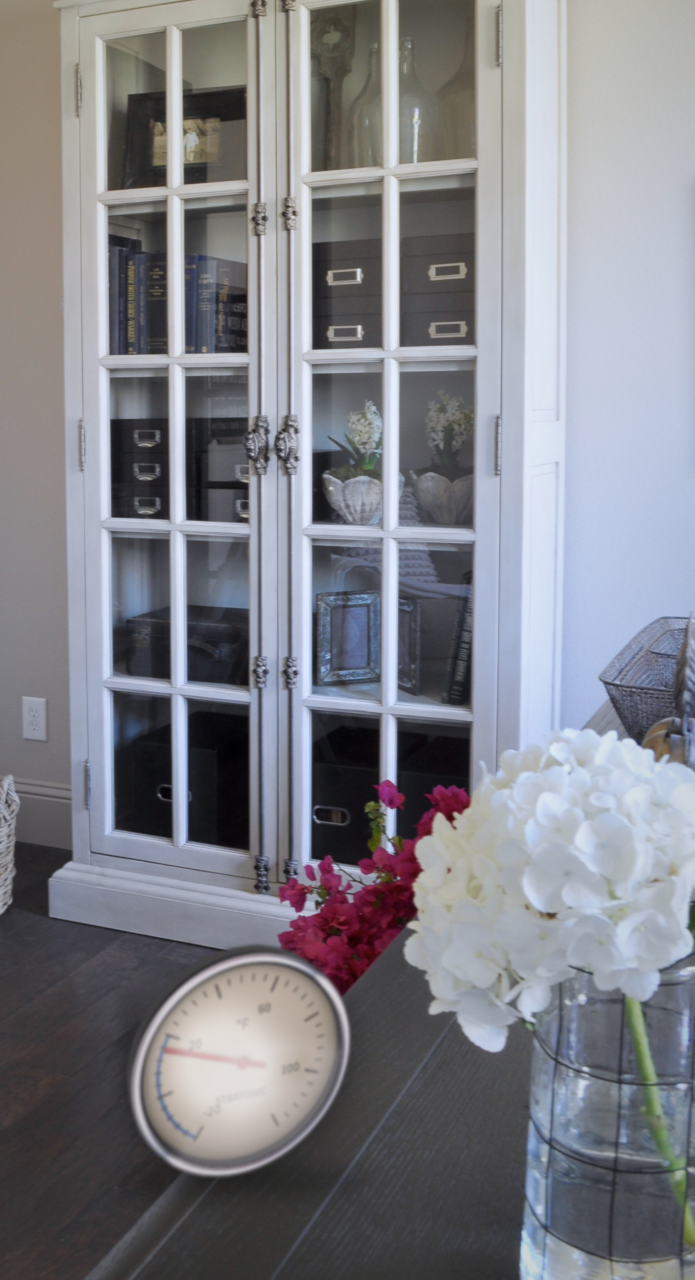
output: 16 °F
